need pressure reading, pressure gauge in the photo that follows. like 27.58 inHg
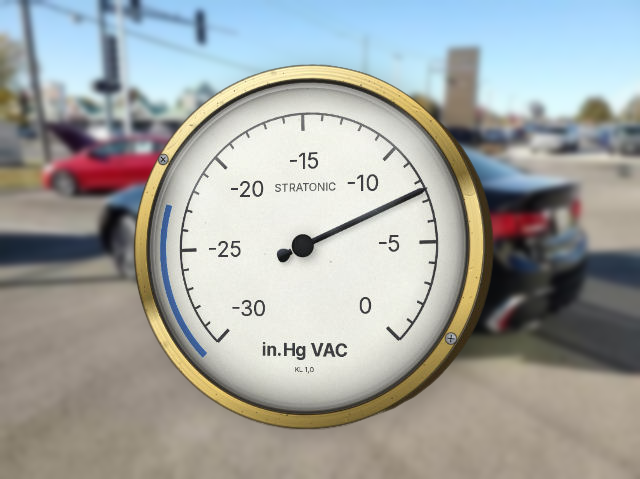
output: -7.5 inHg
